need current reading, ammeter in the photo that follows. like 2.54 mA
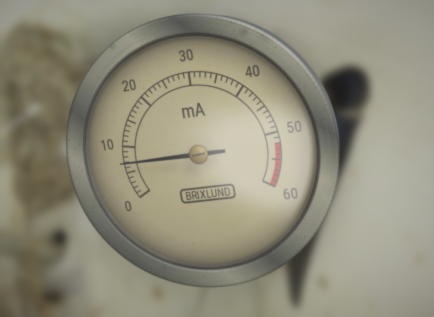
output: 7 mA
